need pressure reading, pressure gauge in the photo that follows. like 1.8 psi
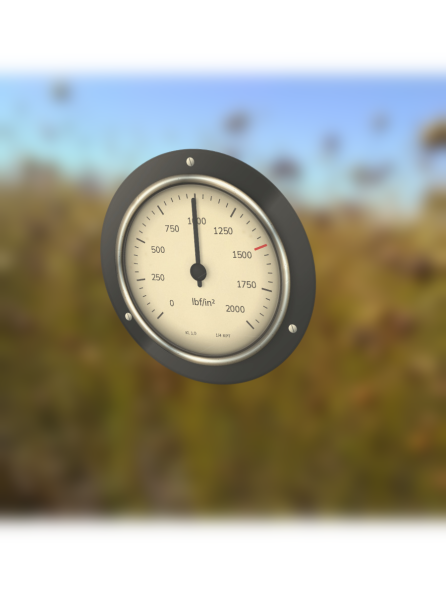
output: 1000 psi
